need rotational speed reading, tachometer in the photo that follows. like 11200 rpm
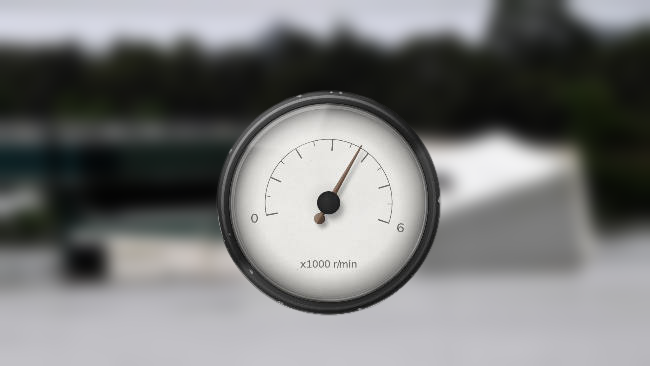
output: 3750 rpm
